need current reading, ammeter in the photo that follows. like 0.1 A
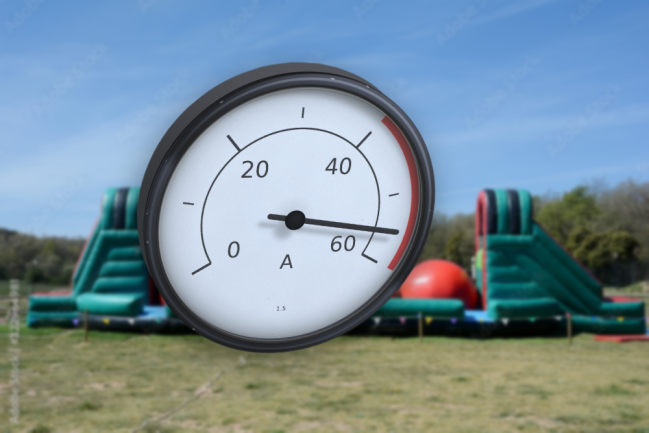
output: 55 A
